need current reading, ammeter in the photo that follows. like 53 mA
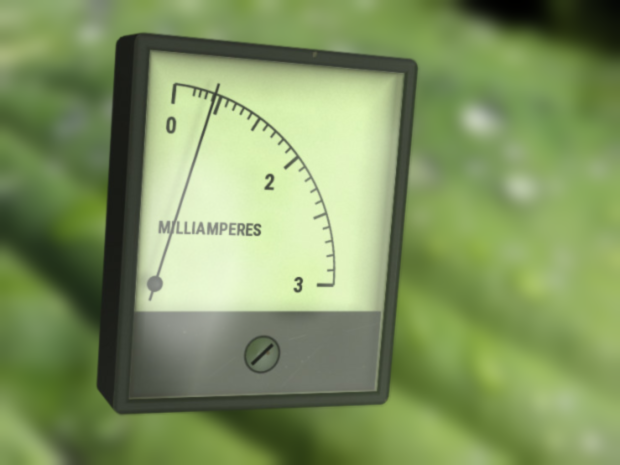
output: 0.9 mA
